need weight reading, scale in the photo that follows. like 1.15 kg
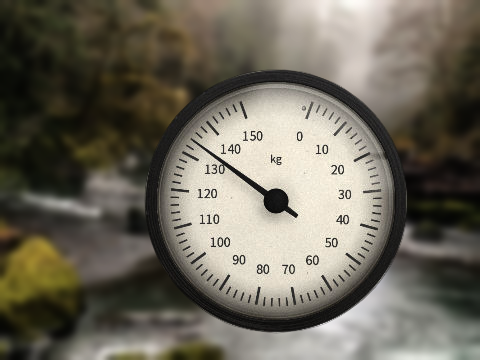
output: 134 kg
